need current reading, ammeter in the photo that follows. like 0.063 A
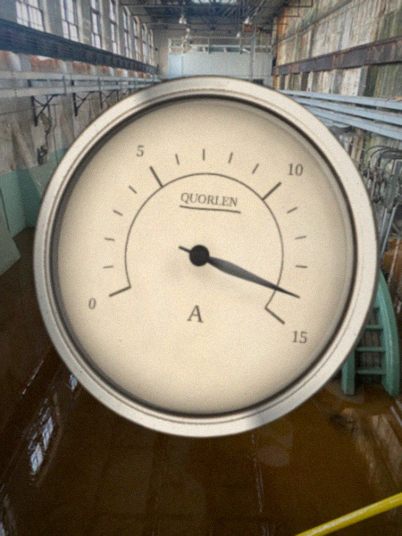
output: 14 A
